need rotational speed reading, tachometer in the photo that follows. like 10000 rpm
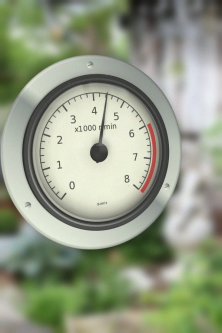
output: 4400 rpm
